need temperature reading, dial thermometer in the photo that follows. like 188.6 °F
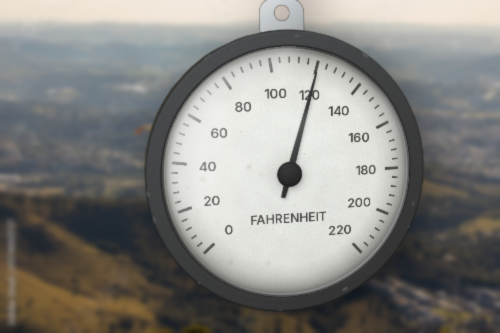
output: 120 °F
